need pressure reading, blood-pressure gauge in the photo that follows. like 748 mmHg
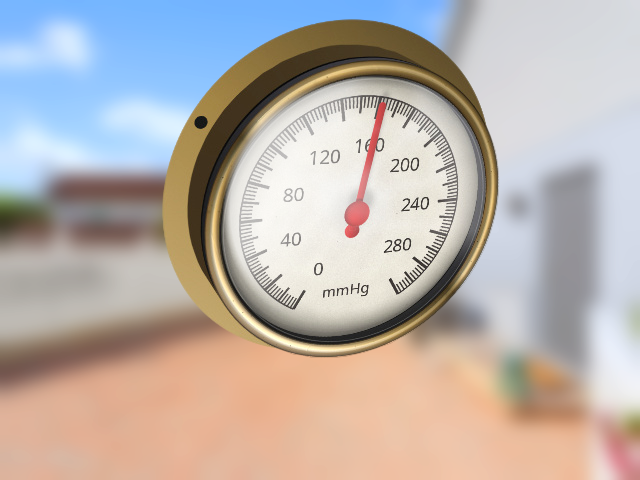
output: 160 mmHg
